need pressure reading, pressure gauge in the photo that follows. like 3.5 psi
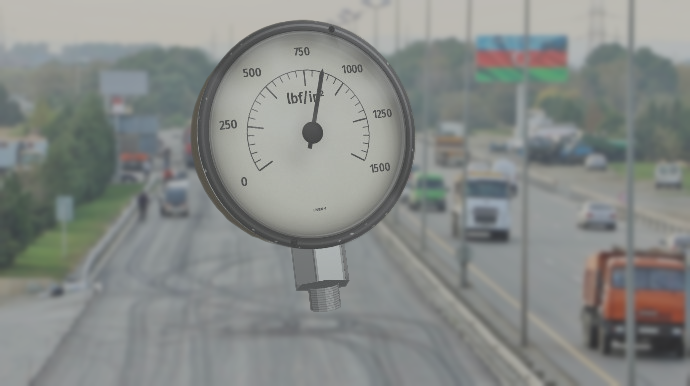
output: 850 psi
